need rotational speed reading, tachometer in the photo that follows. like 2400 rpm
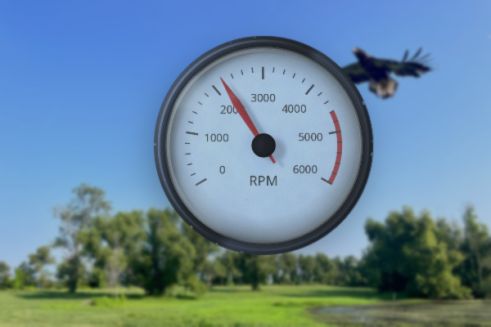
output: 2200 rpm
